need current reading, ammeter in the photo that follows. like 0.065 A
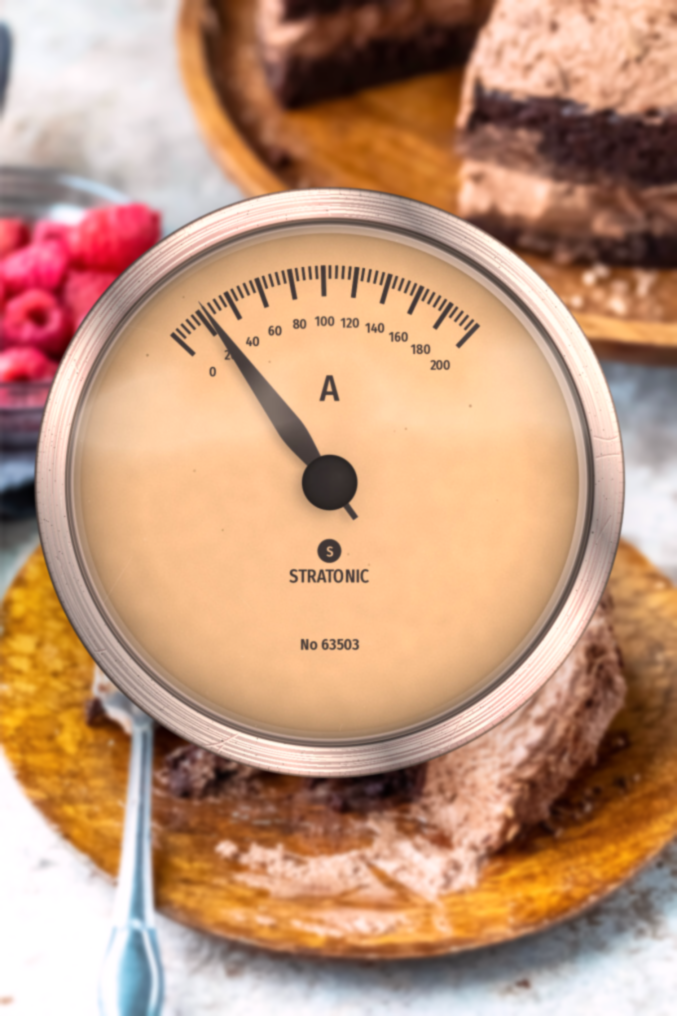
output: 24 A
